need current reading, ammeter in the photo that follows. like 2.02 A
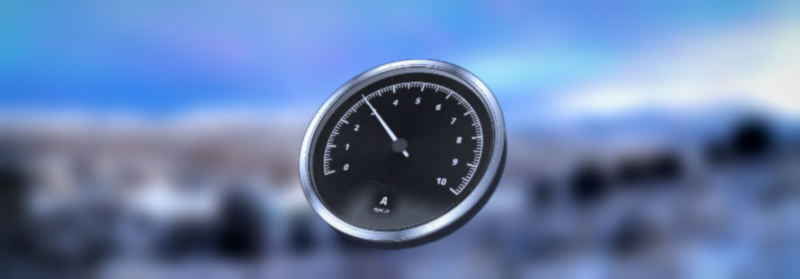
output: 3 A
